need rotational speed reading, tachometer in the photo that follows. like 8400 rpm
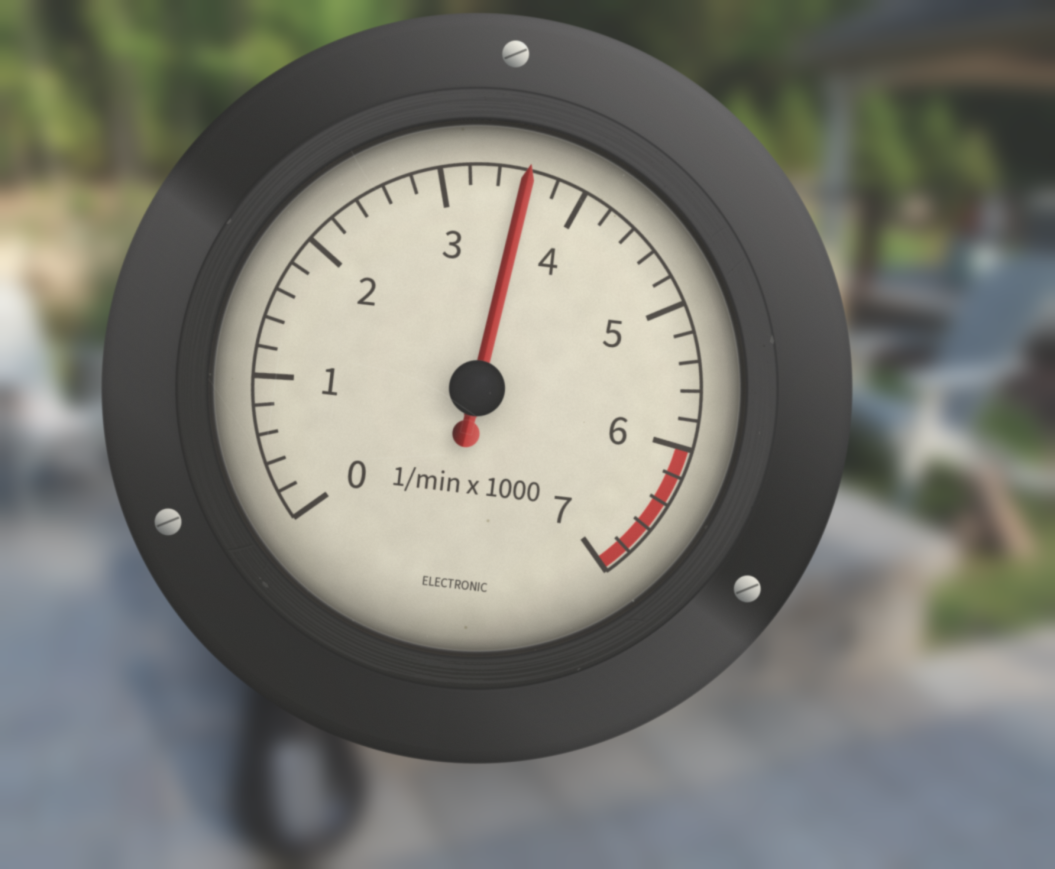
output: 3600 rpm
